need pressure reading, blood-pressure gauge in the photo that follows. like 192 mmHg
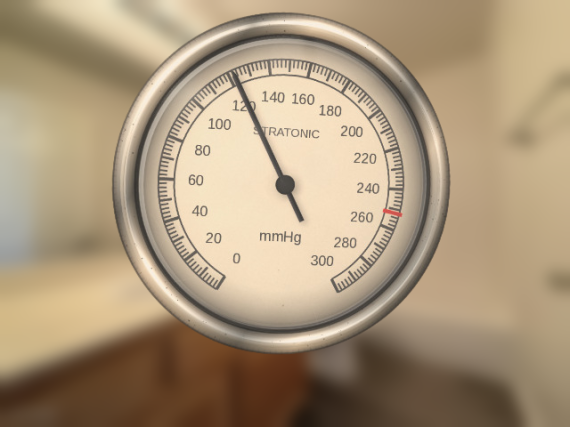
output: 122 mmHg
